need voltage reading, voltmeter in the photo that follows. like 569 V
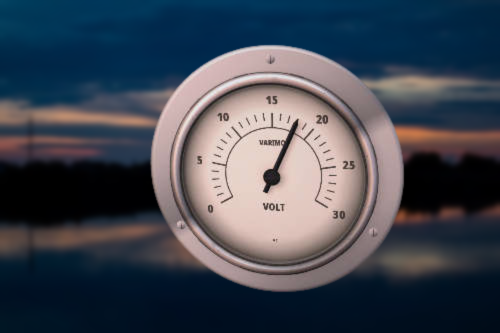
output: 18 V
